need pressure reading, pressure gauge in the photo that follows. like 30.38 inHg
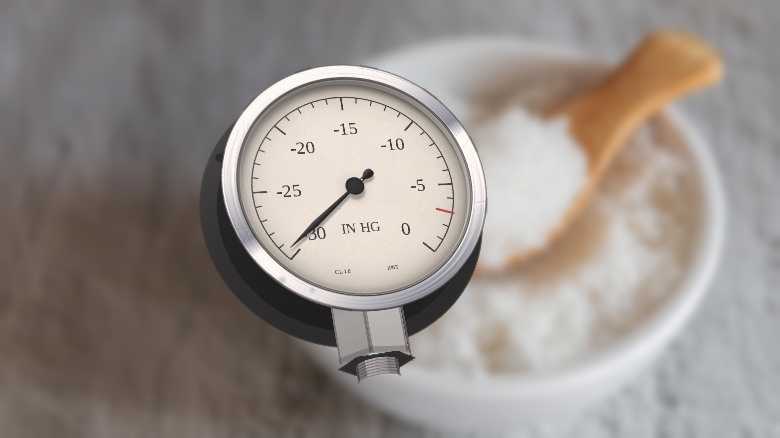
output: -29.5 inHg
